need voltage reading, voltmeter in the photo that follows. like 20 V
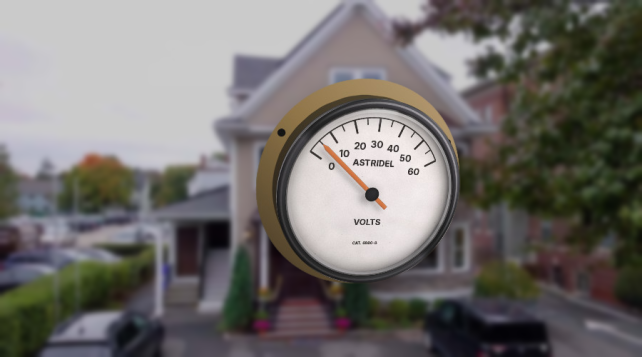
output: 5 V
